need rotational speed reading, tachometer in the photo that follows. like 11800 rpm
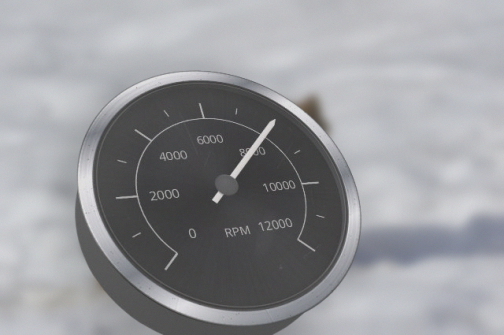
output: 8000 rpm
